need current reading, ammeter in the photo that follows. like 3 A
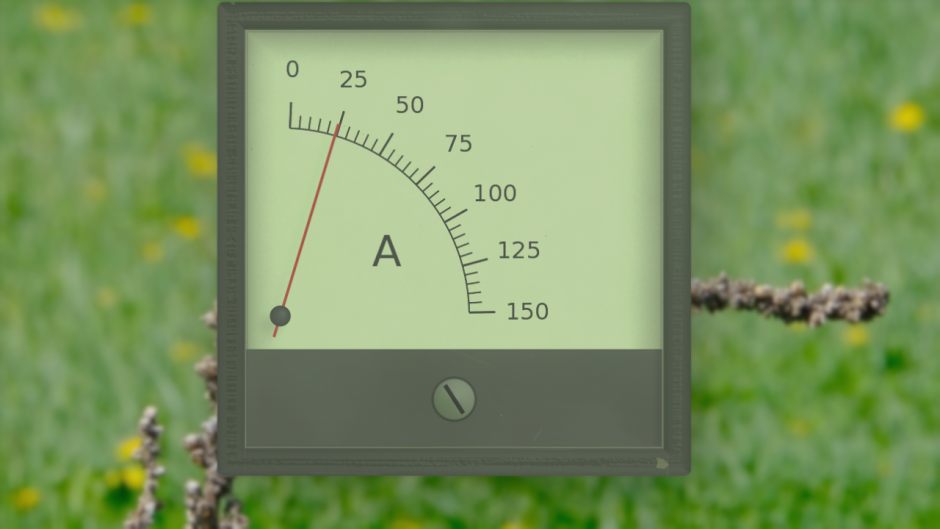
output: 25 A
